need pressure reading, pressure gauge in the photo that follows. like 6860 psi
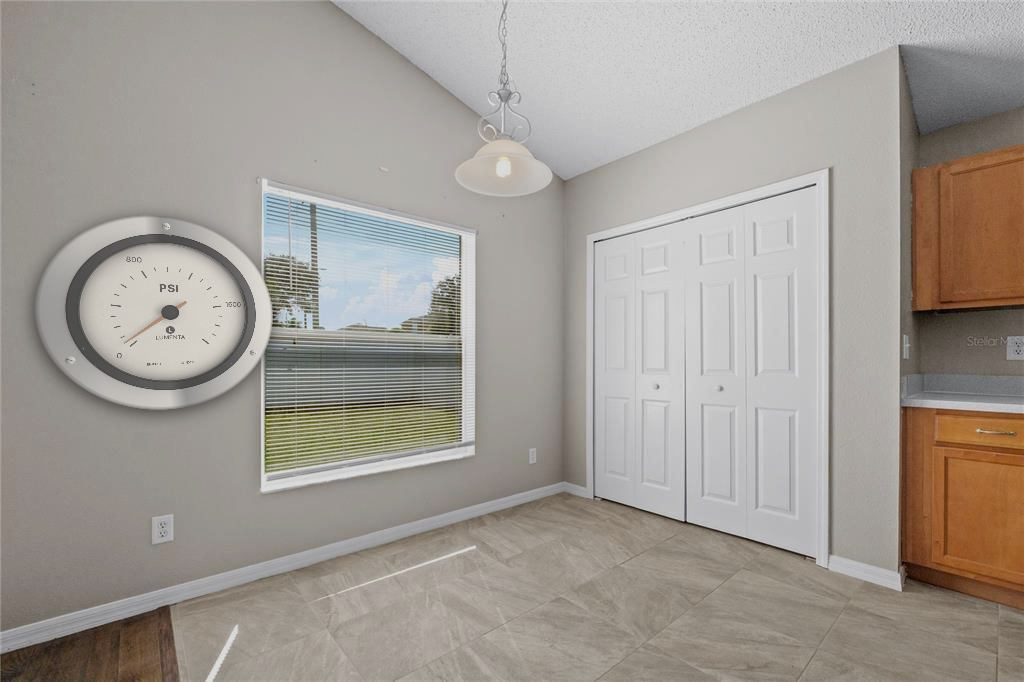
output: 50 psi
